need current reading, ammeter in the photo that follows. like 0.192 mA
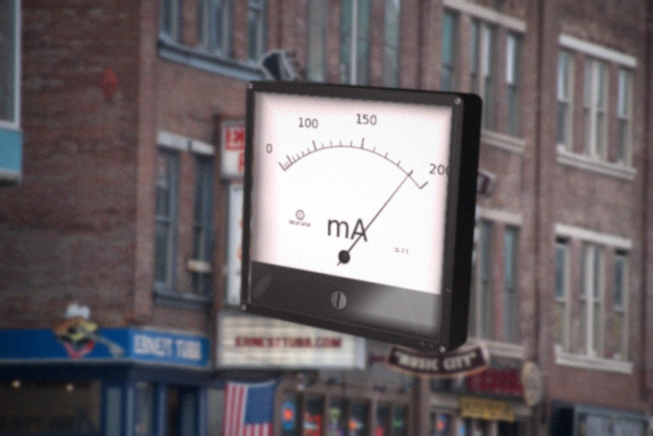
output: 190 mA
